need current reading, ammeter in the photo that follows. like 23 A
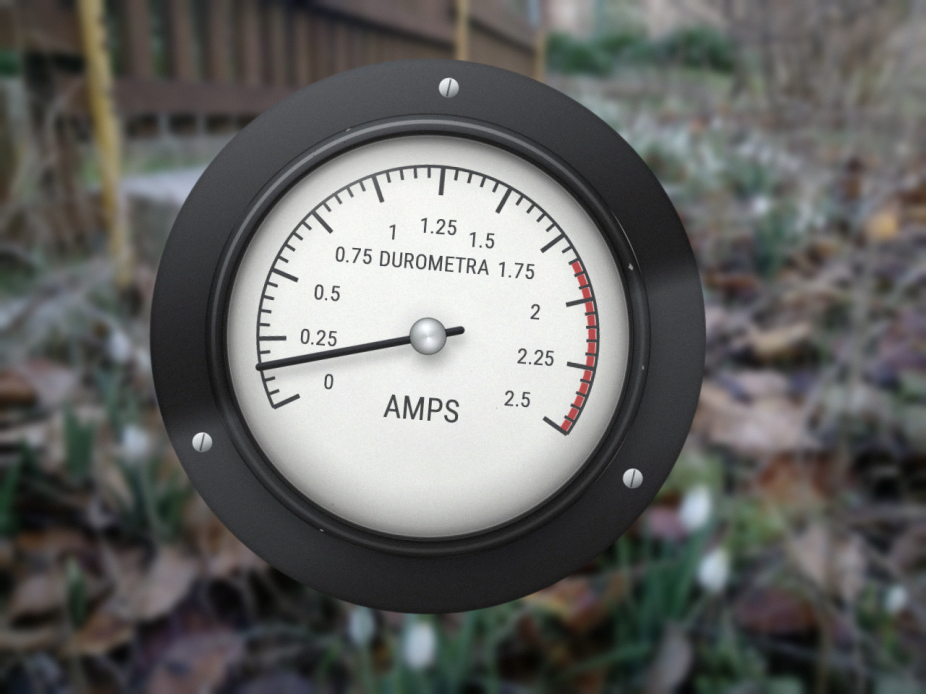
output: 0.15 A
